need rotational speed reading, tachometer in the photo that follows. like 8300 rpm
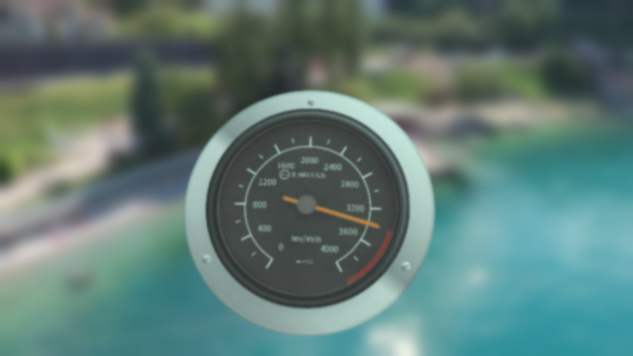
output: 3400 rpm
